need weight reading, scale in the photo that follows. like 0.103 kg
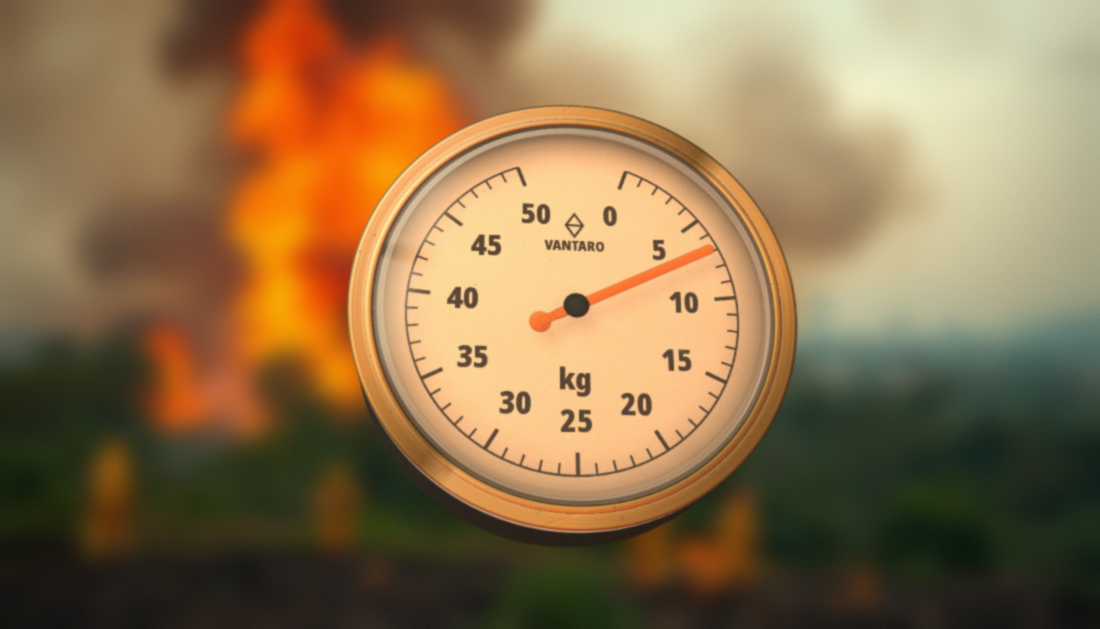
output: 7 kg
